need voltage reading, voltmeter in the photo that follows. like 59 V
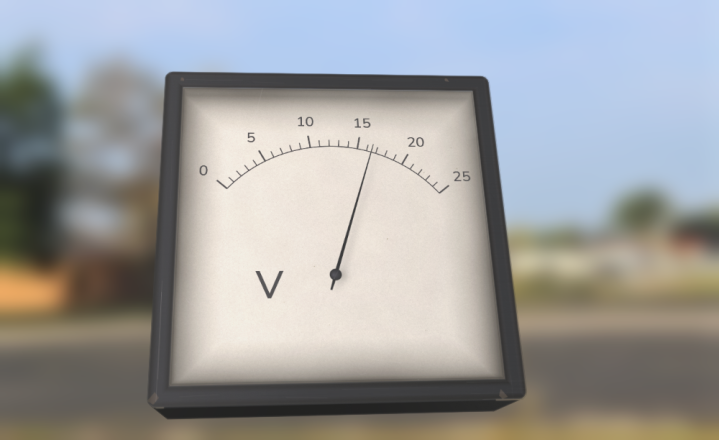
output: 16.5 V
